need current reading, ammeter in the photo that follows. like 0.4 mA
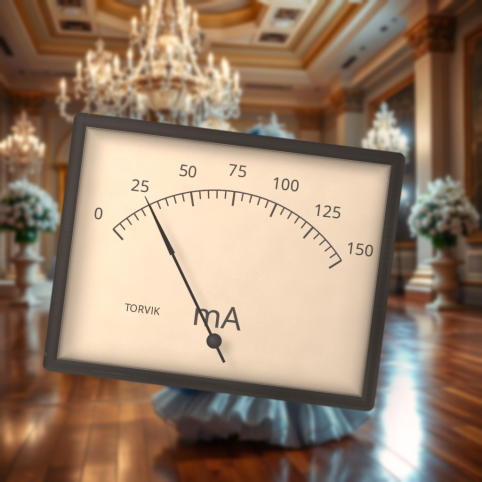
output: 25 mA
